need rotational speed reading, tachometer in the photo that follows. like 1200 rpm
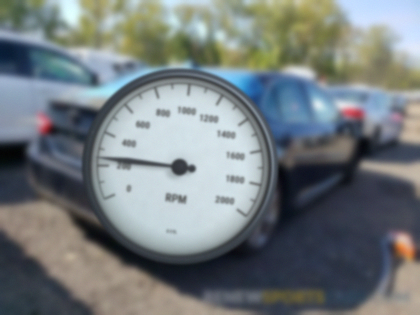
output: 250 rpm
